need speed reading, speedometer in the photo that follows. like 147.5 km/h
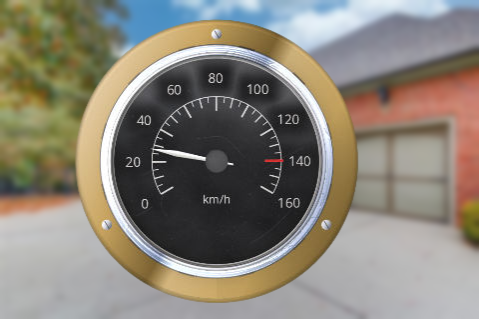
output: 27.5 km/h
